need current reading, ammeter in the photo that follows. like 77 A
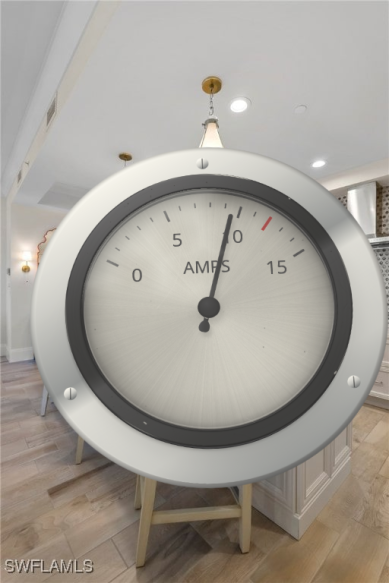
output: 9.5 A
